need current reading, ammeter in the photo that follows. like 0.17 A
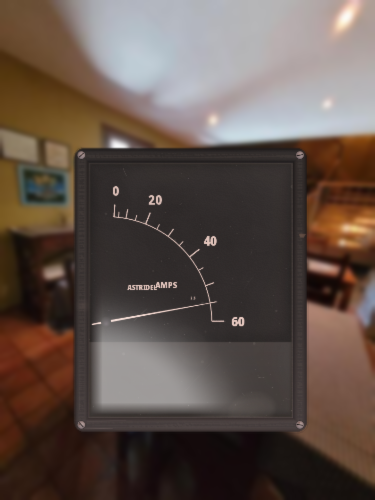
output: 55 A
